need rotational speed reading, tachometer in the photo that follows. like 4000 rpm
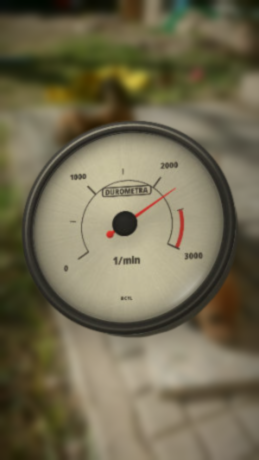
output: 2250 rpm
